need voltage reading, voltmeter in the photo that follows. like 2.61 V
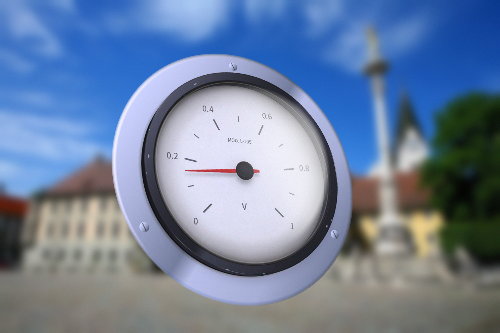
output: 0.15 V
